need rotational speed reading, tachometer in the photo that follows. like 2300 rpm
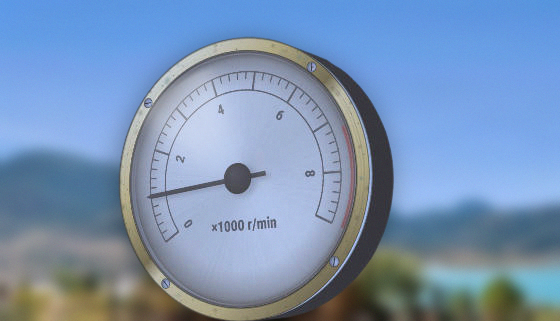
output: 1000 rpm
